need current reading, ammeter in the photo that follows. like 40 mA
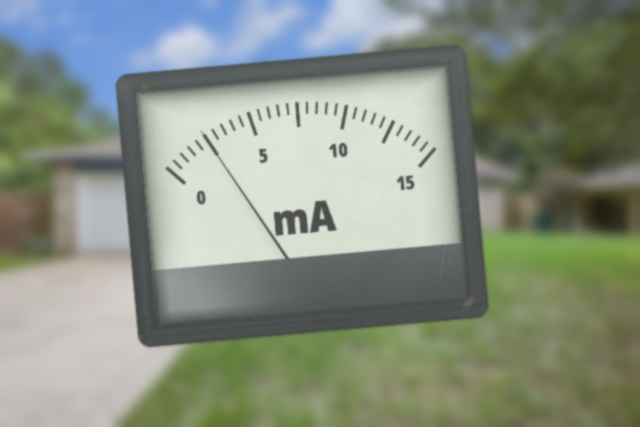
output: 2.5 mA
